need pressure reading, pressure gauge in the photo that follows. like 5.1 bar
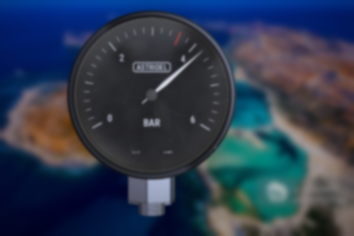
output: 4.2 bar
